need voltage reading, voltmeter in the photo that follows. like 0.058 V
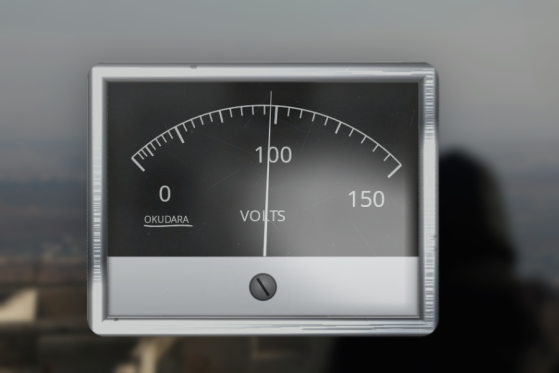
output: 97.5 V
